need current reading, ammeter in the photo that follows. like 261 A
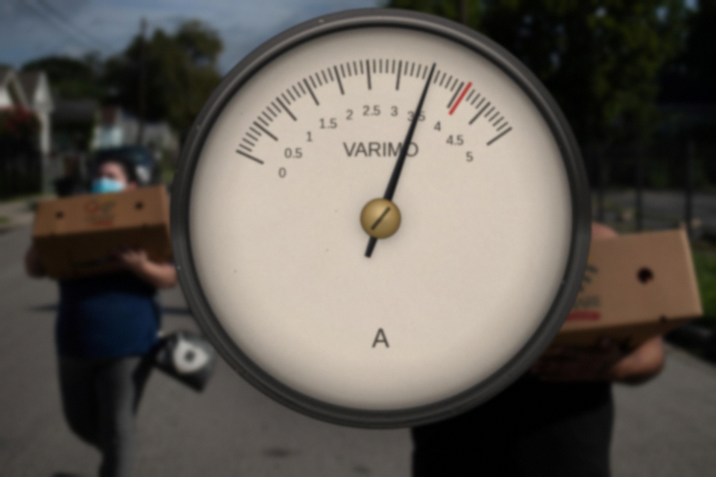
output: 3.5 A
